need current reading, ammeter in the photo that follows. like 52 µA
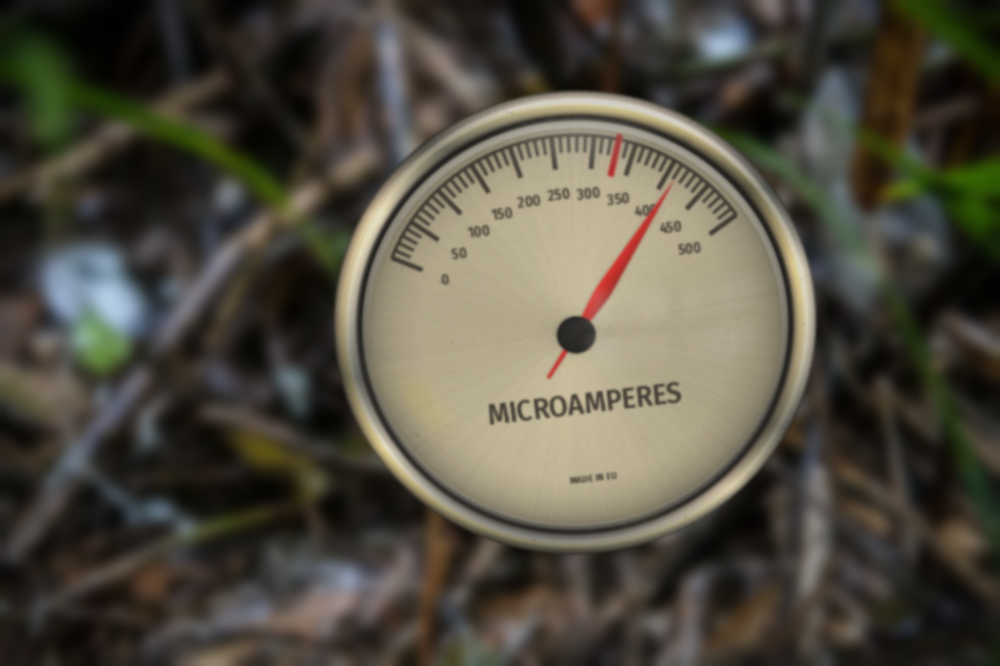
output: 410 µA
